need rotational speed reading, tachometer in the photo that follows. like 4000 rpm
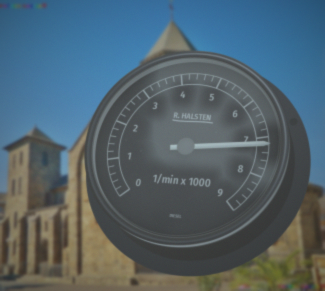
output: 7200 rpm
